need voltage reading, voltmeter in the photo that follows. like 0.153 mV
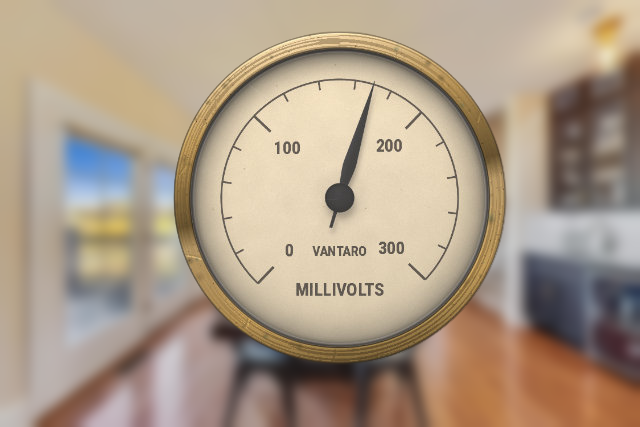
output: 170 mV
